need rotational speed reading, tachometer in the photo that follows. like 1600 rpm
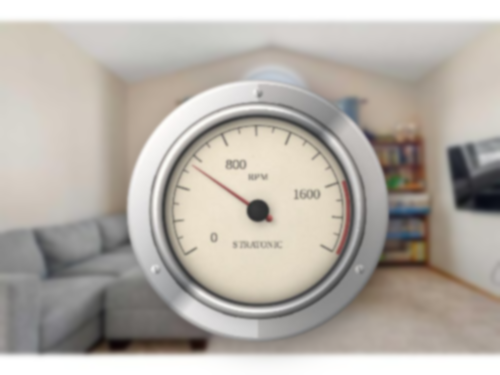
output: 550 rpm
